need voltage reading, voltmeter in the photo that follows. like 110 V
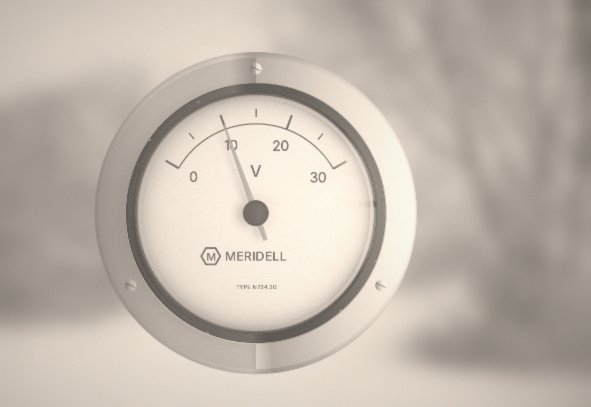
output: 10 V
